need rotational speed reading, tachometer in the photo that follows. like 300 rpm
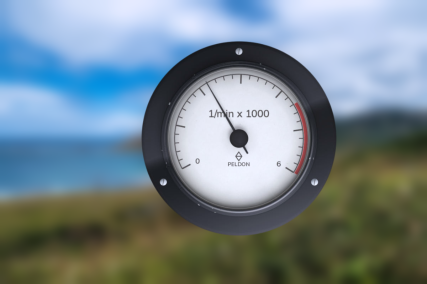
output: 2200 rpm
